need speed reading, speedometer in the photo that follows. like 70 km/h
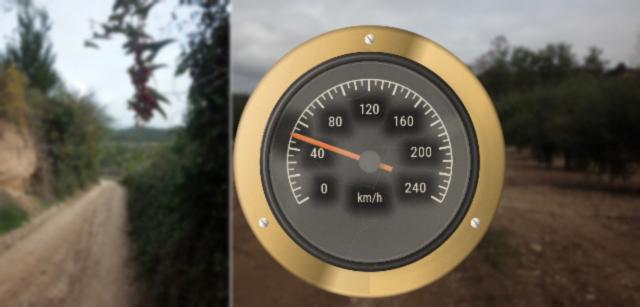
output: 50 km/h
